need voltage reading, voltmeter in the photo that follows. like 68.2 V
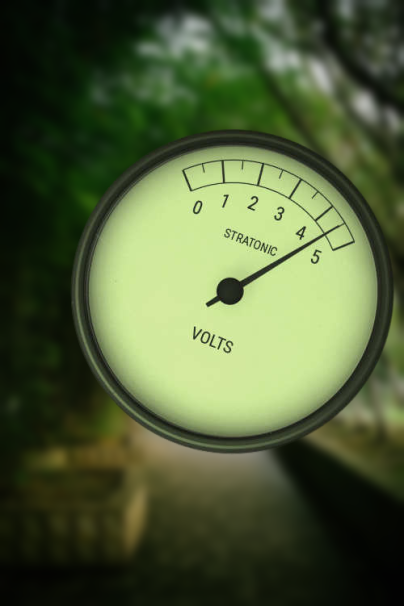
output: 4.5 V
